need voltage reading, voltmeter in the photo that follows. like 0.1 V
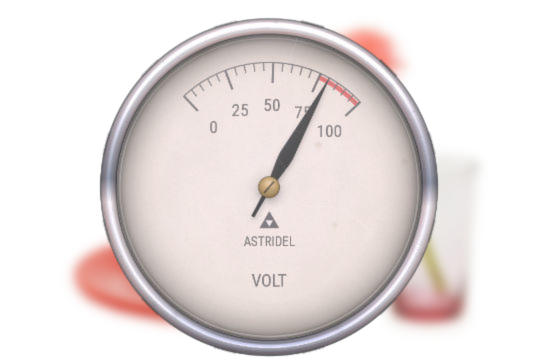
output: 80 V
